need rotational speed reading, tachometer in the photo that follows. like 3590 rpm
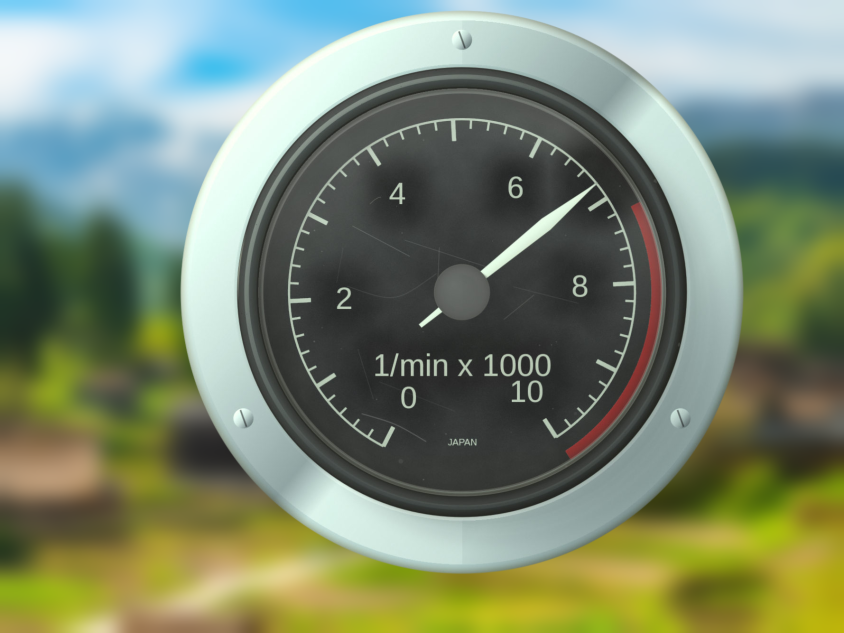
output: 6800 rpm
